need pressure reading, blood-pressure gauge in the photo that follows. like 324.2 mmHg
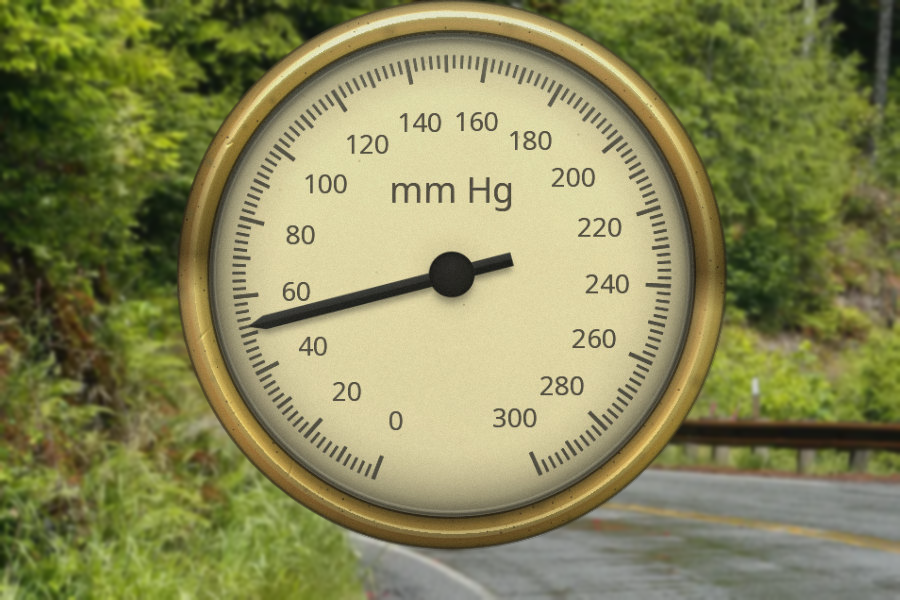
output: 52 mmHg
